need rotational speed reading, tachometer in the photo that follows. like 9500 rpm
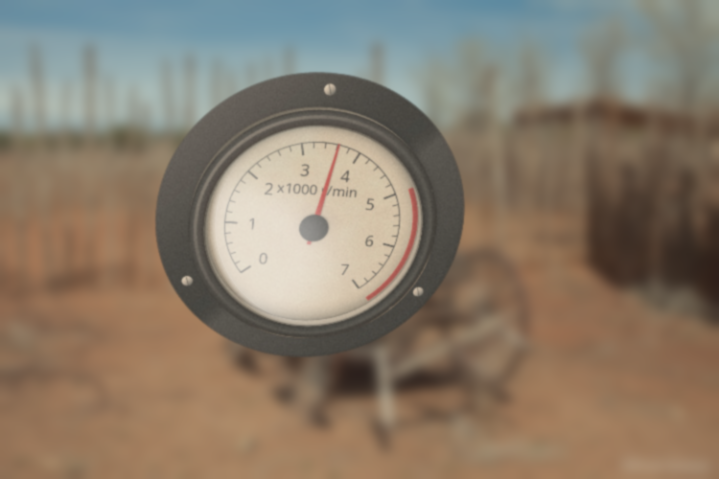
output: 3600 rpm
